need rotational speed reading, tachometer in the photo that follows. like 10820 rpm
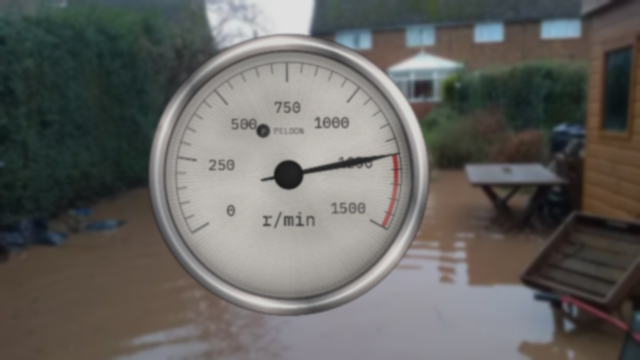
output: 1250 rpm
